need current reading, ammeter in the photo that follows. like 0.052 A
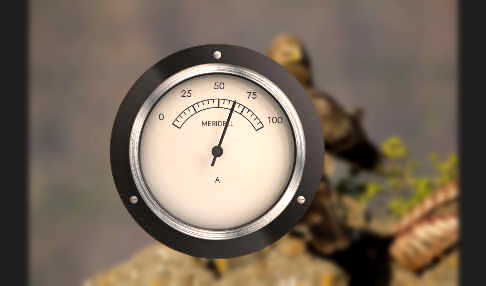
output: 65 A
